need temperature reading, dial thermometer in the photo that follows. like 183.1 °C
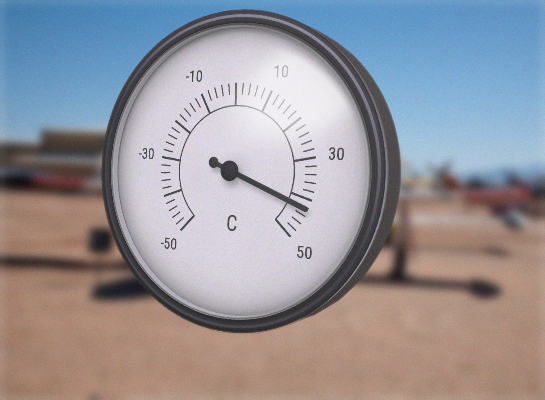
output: 42 °C
